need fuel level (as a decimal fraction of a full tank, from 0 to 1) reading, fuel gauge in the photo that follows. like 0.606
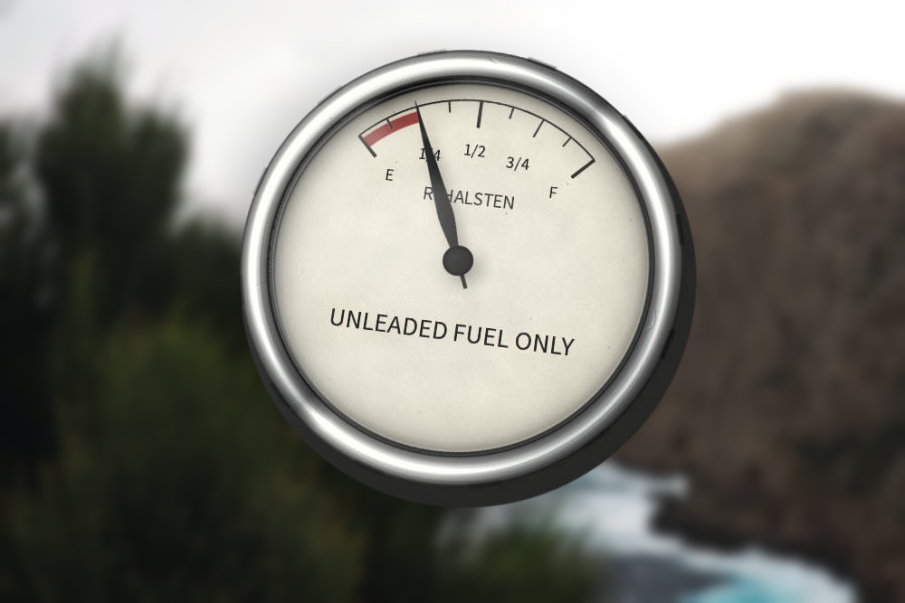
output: 0.25
